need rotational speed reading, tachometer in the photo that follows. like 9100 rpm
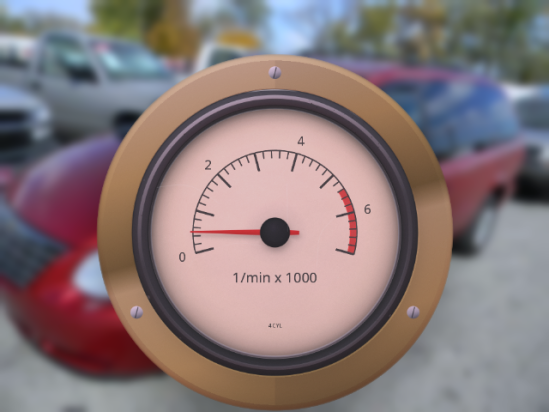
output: 500 rpm
